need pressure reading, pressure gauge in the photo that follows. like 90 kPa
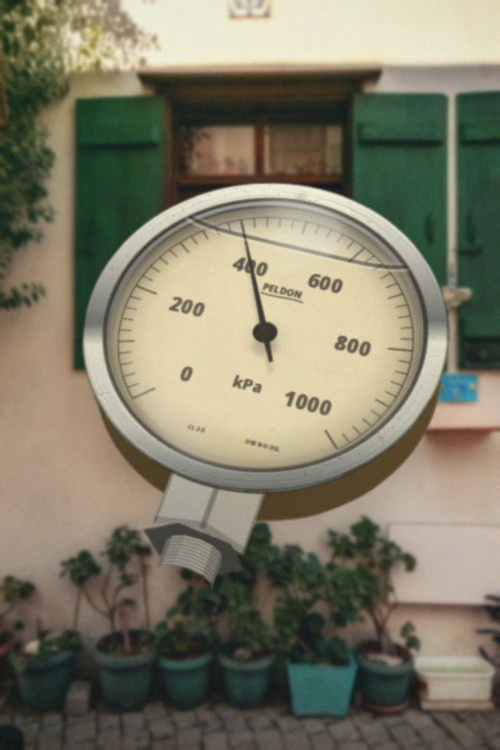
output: 400 kPa
